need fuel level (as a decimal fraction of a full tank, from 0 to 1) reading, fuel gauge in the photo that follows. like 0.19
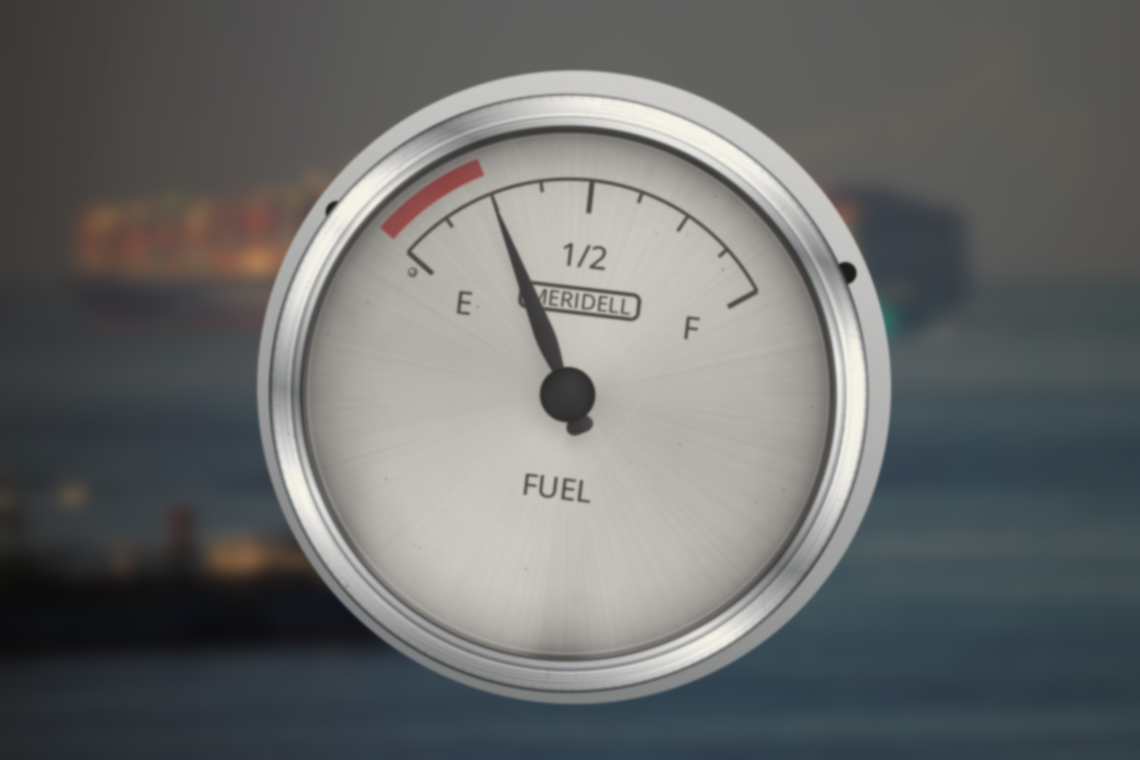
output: 0.25
